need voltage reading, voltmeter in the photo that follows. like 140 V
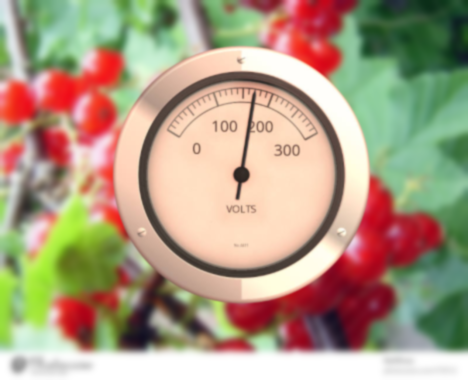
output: 170 V
